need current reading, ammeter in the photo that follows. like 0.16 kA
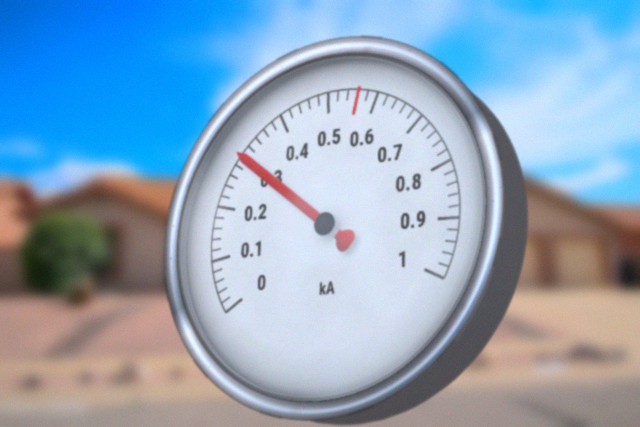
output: 0.3 kA
